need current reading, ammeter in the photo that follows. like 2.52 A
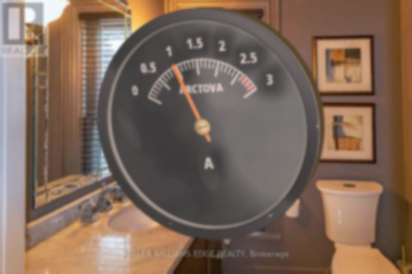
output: 1 A
